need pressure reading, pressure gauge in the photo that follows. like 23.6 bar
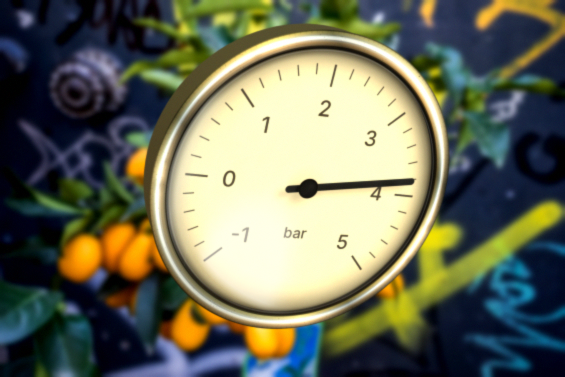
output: 3.8 bar
